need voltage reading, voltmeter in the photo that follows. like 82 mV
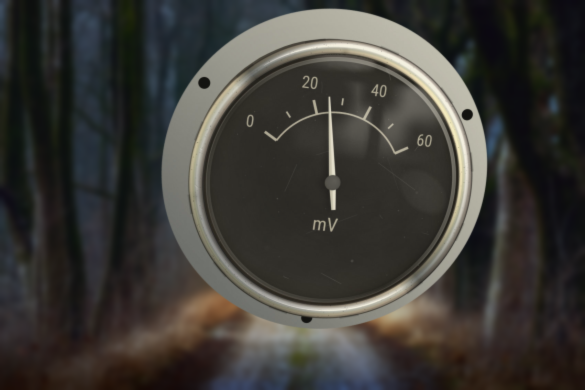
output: 25 mV
